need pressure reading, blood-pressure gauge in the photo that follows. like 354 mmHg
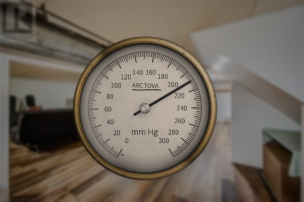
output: 210 mmHg
